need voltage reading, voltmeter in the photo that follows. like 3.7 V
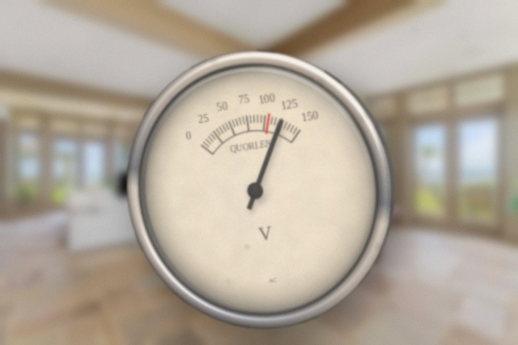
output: 125 V
